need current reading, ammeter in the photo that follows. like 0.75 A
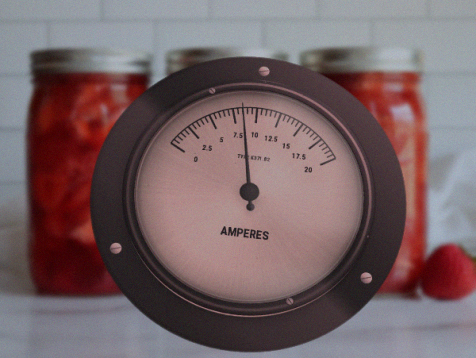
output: 8.5 A
